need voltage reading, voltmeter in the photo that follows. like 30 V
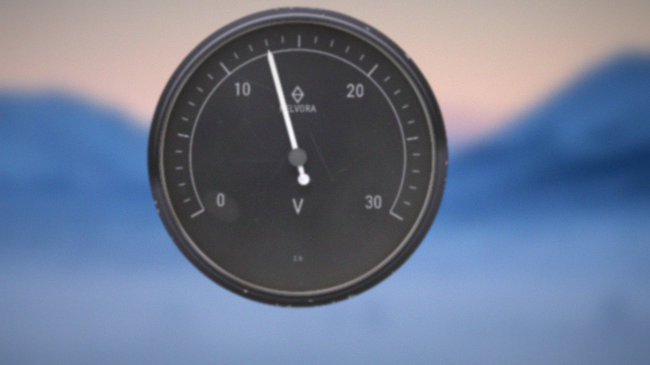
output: 13 V
